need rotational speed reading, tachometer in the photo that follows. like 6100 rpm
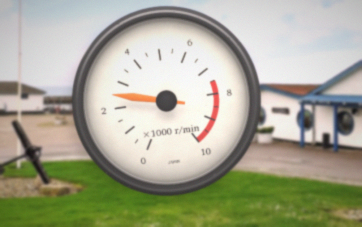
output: 2500 rpm
